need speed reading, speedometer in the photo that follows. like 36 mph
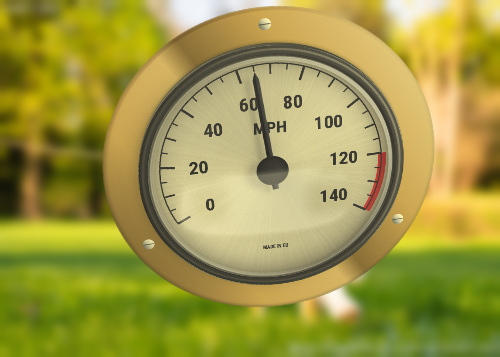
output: 65 mph
